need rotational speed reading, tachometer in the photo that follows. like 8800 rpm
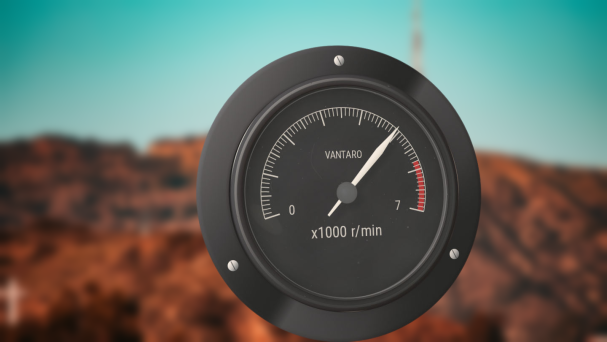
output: 4900 rpm
